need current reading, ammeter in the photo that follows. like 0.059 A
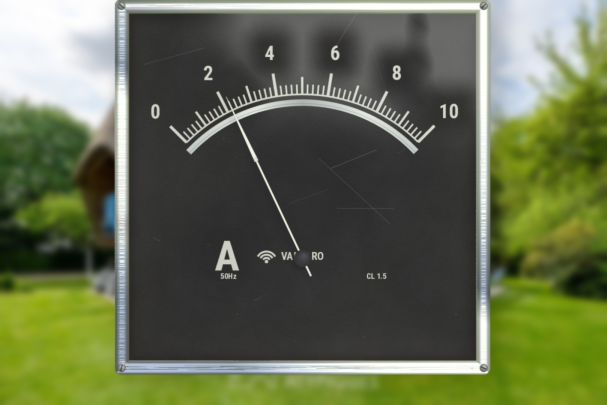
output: 2.2 A
